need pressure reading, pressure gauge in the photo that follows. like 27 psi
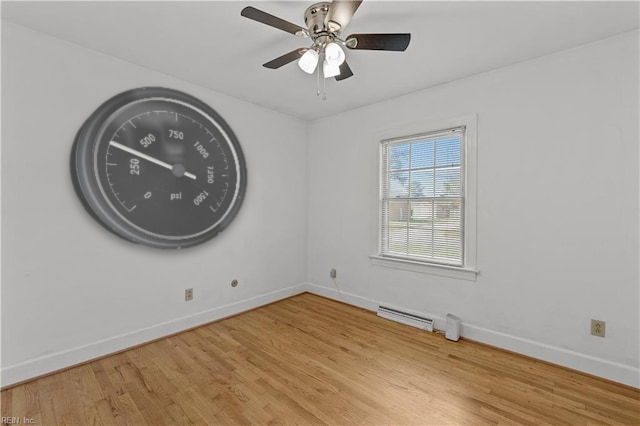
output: 350 psi
